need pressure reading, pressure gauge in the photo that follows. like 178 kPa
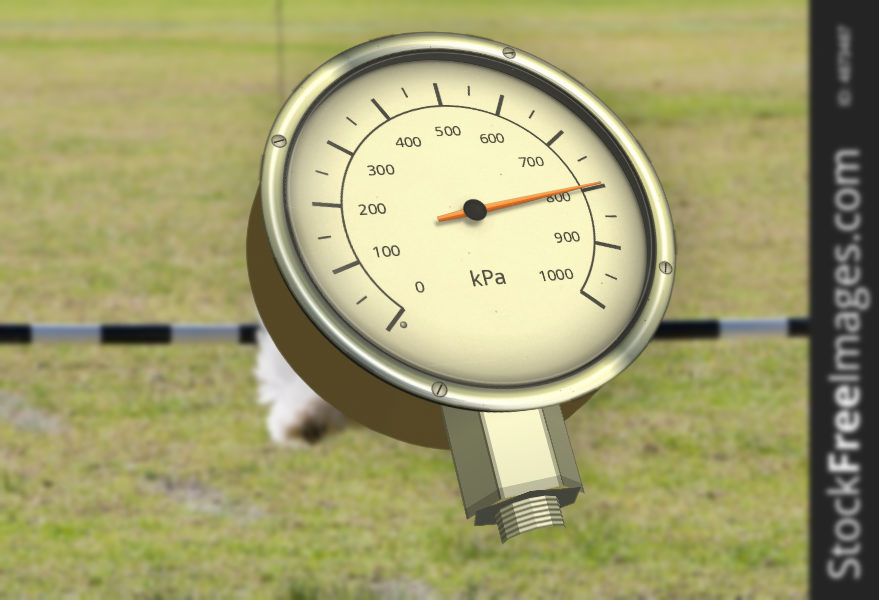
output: 800 kPa
